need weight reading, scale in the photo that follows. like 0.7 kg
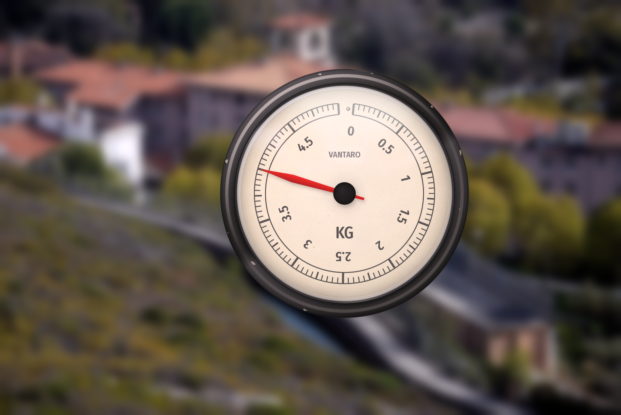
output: 4 kg
